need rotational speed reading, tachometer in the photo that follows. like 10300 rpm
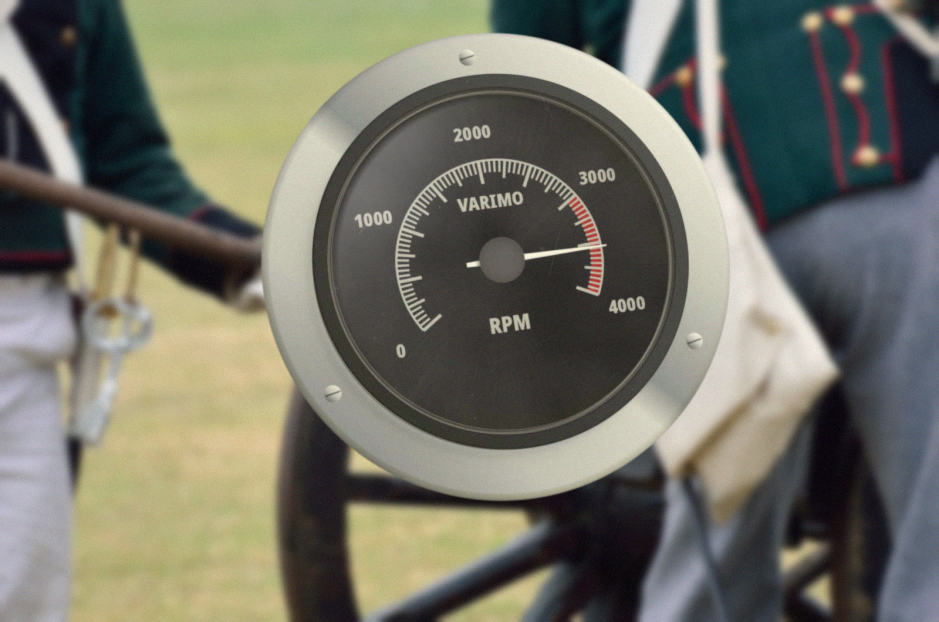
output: 3550 rpm
